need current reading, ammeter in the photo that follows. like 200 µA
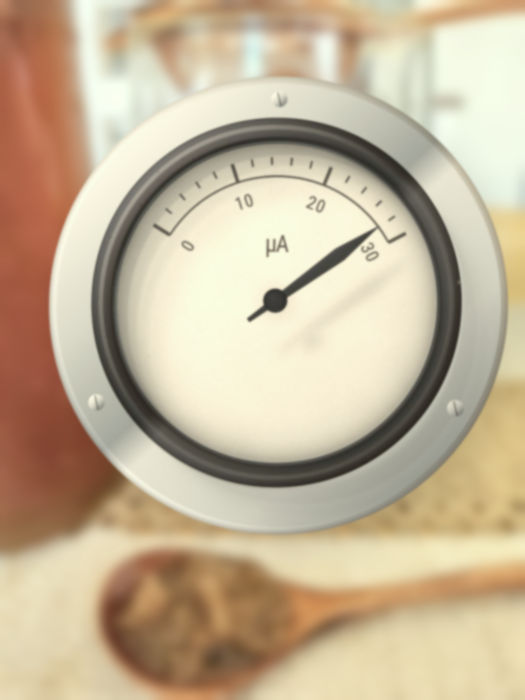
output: 28 µA
